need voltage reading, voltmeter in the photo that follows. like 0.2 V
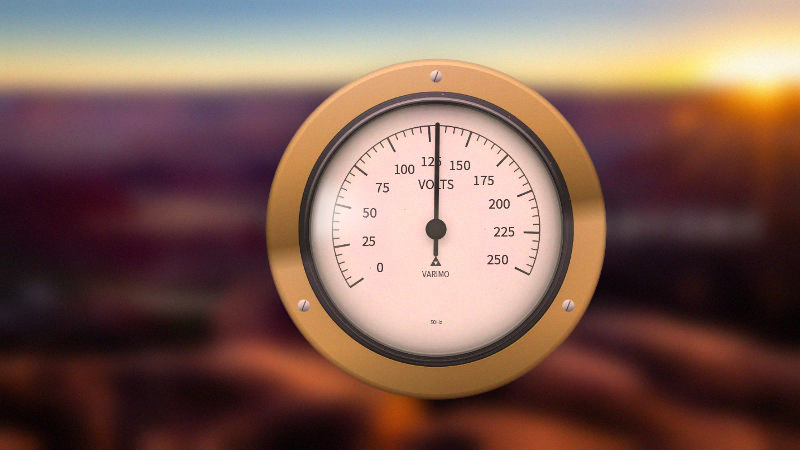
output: 130 V
